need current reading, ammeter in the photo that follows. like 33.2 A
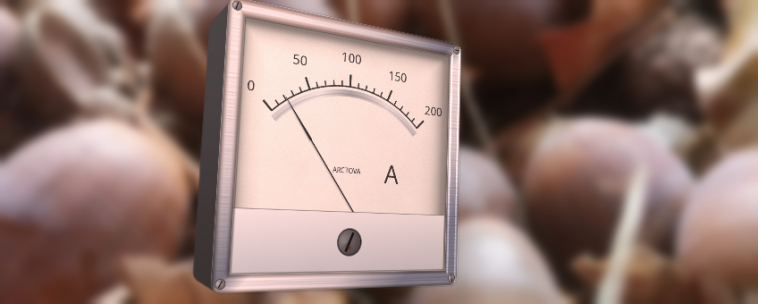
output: 20 A
